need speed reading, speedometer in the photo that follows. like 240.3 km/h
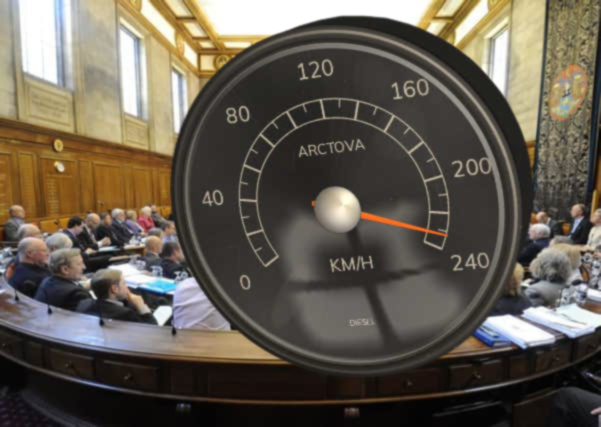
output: 230 km/h
